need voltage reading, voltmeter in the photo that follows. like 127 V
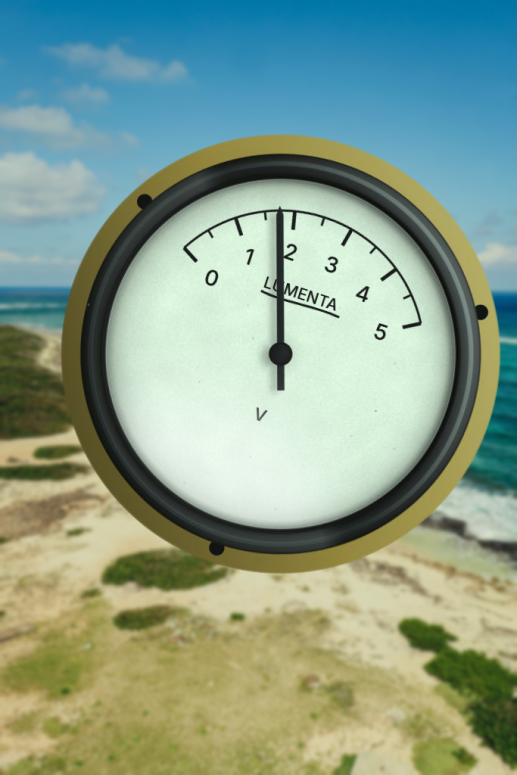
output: 1.75 V
